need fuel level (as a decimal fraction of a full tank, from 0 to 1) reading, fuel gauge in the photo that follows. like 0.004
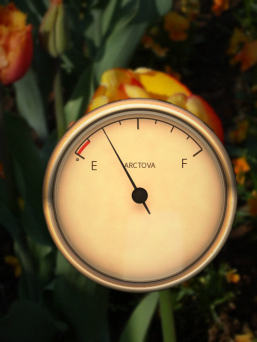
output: 0.25
